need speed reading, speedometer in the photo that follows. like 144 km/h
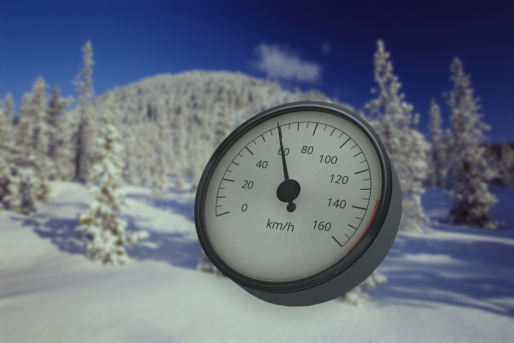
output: 60 km/h
